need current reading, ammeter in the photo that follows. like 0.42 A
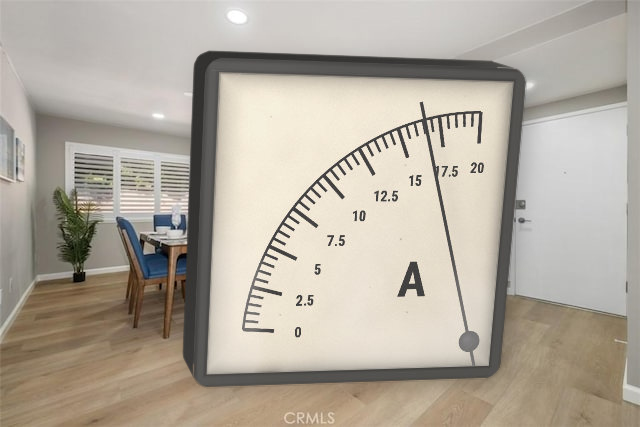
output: 16.5 A
